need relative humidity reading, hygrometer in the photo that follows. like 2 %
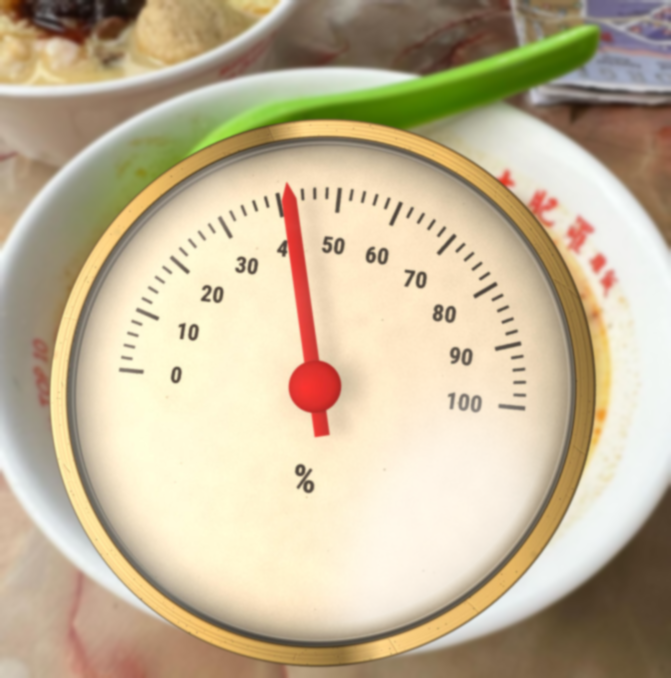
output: 42 %
